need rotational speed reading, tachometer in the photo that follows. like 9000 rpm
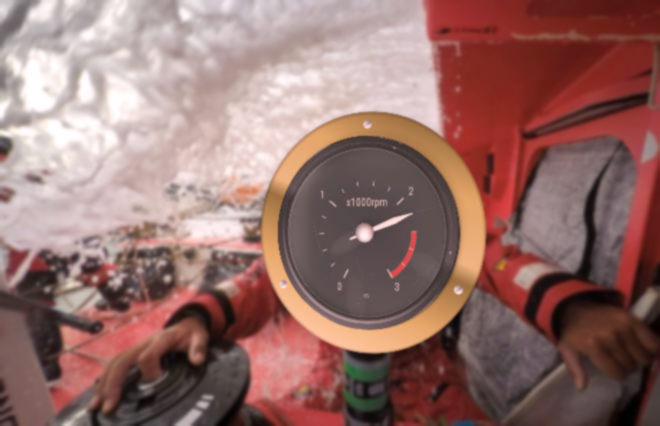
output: 2200 rpm
